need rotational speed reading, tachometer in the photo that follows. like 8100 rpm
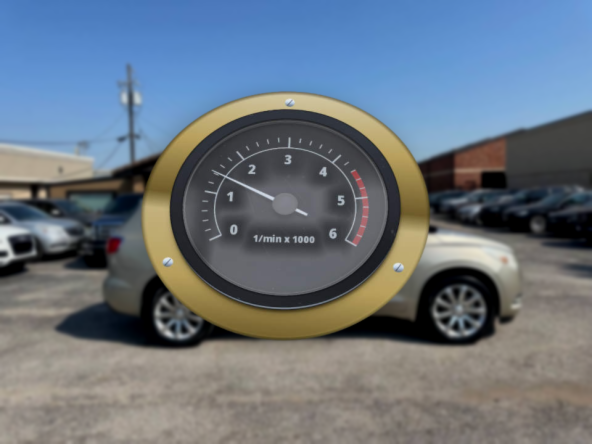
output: 1400 rpm
